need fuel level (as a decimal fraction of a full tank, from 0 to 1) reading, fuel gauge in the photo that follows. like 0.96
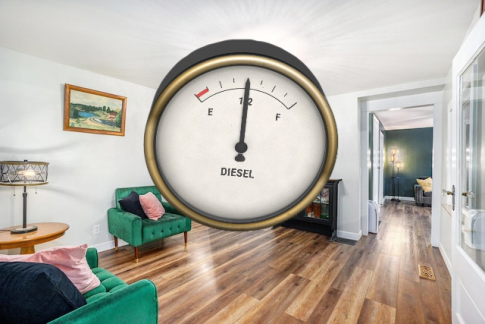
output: 0.5
